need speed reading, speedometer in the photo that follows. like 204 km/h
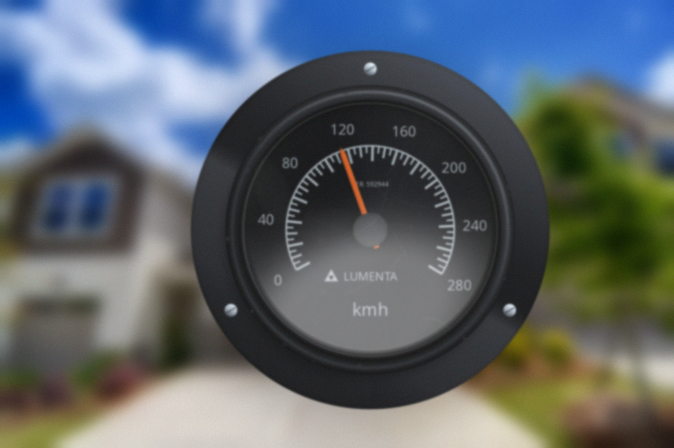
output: 115 km/h
